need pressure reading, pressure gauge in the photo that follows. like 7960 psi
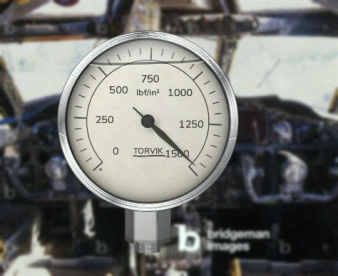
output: 1475 psi
